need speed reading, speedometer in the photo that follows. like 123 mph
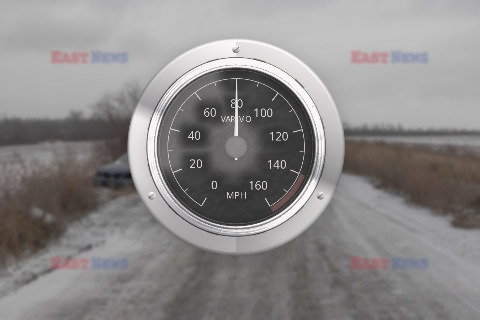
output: 80 mph
